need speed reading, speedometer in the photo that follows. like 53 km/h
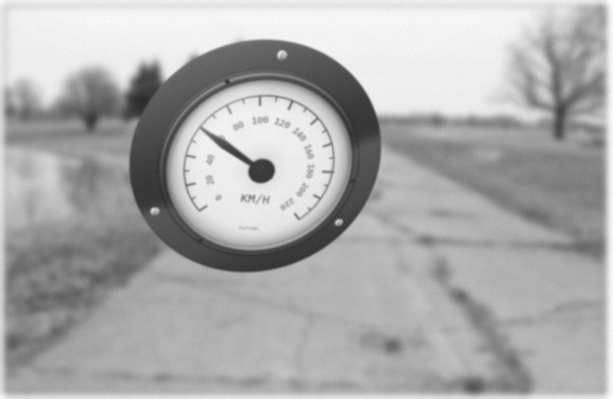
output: 60 km/h
